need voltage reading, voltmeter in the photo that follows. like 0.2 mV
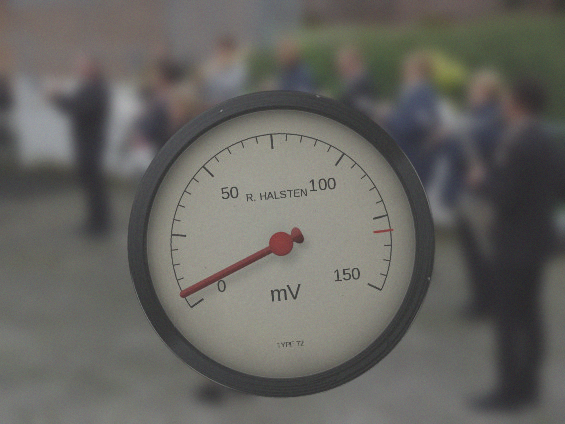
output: 5 mV
